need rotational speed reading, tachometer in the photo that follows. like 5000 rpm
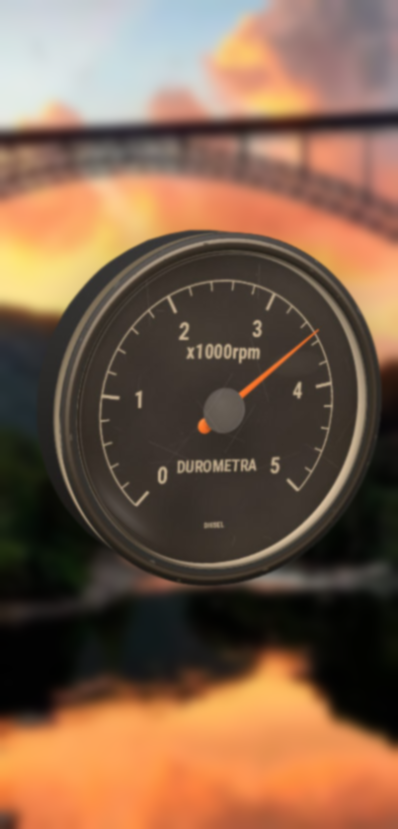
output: 3500 rpm
